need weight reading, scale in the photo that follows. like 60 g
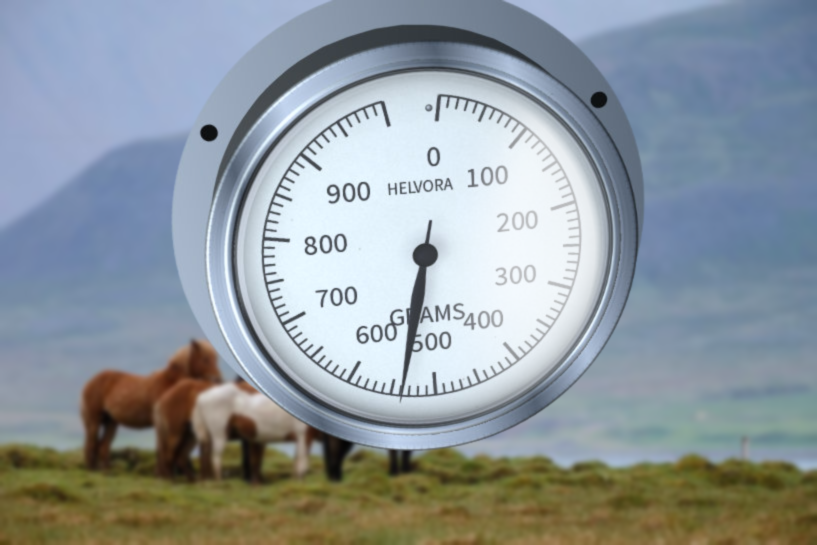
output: 540 g
